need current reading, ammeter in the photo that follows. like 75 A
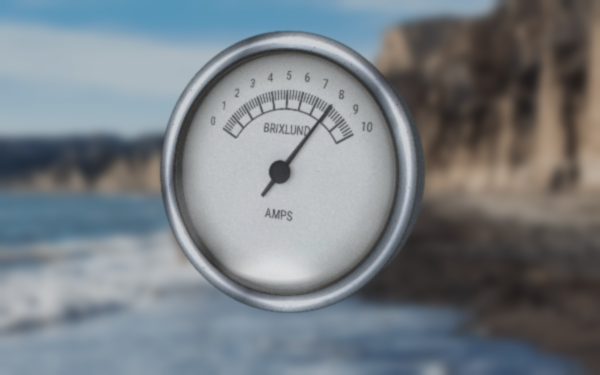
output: 8 A
